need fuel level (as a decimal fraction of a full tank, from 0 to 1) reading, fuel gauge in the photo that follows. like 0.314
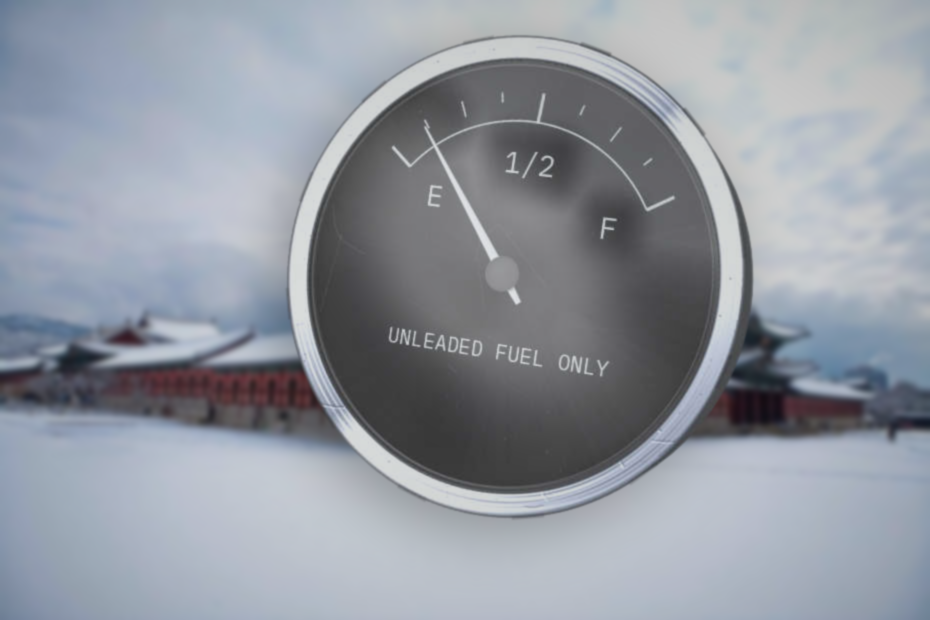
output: 0.125
